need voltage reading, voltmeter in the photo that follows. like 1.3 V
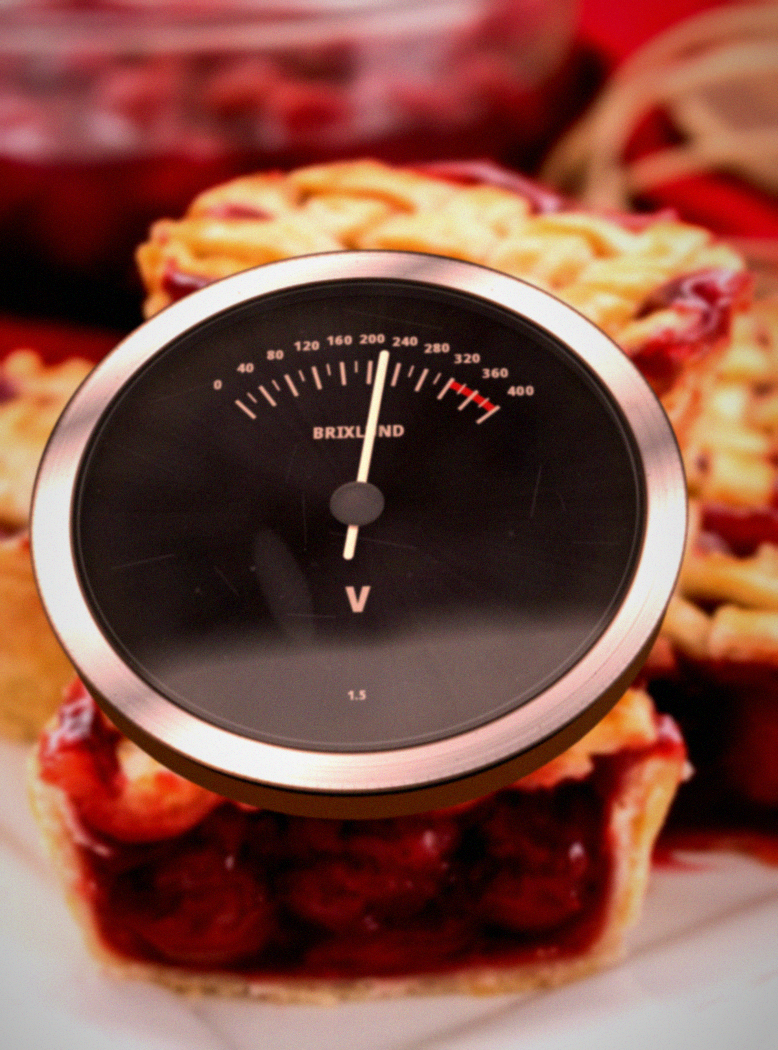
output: 220 V
